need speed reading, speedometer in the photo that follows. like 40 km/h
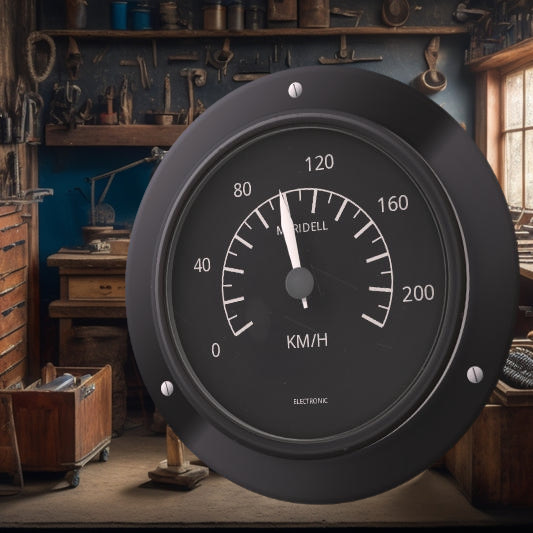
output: 100 km/h
